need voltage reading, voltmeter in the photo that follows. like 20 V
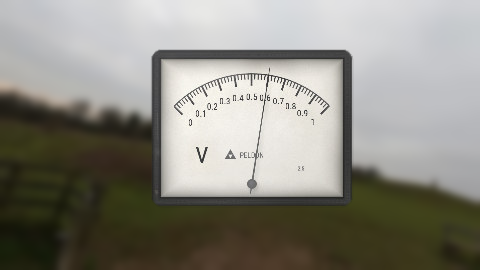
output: 0.6 V
